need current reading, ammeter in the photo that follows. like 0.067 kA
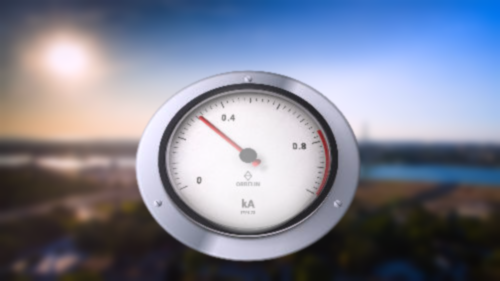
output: 0.3 kA
